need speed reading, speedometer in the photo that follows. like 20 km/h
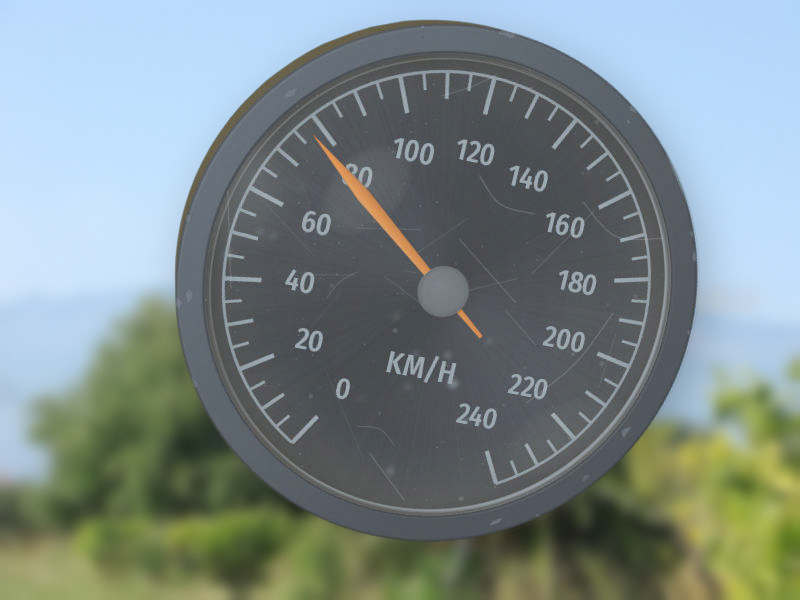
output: 77.5 km/h
